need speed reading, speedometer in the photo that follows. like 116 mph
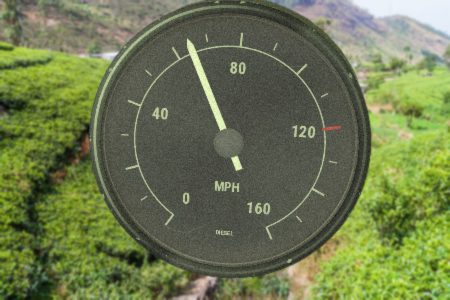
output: 65 mph
